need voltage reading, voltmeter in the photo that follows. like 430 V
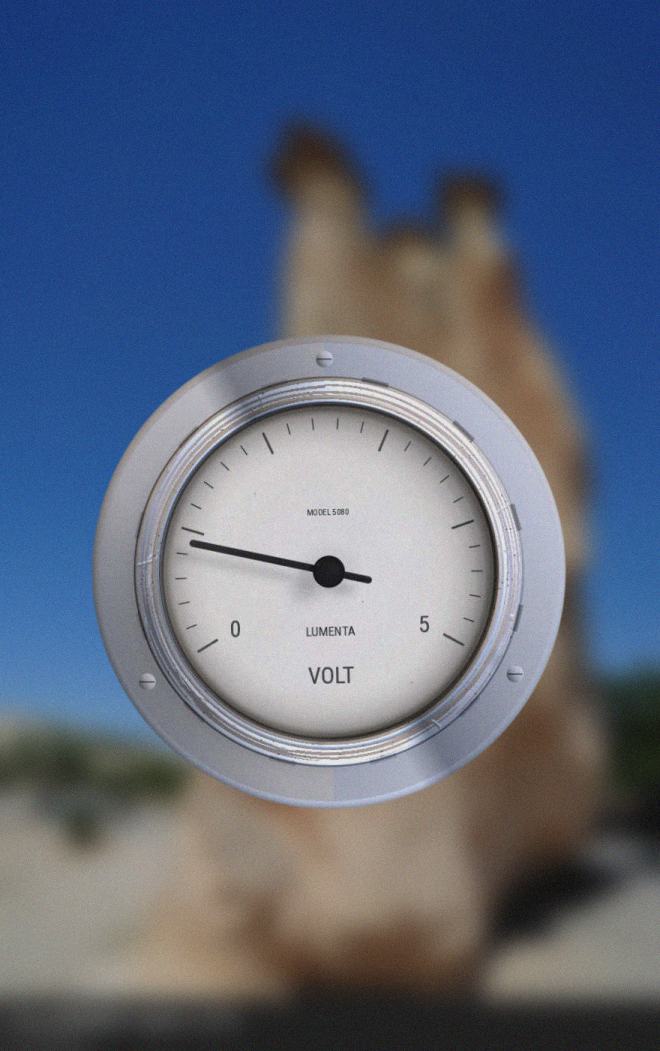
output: 0.9 V
